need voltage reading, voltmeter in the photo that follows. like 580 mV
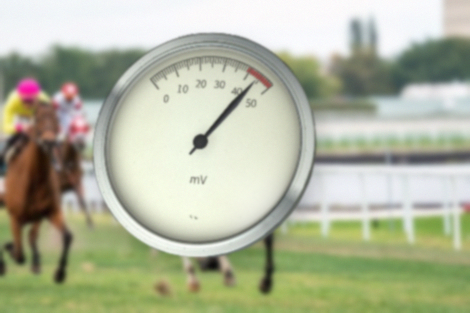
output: 45 mV
